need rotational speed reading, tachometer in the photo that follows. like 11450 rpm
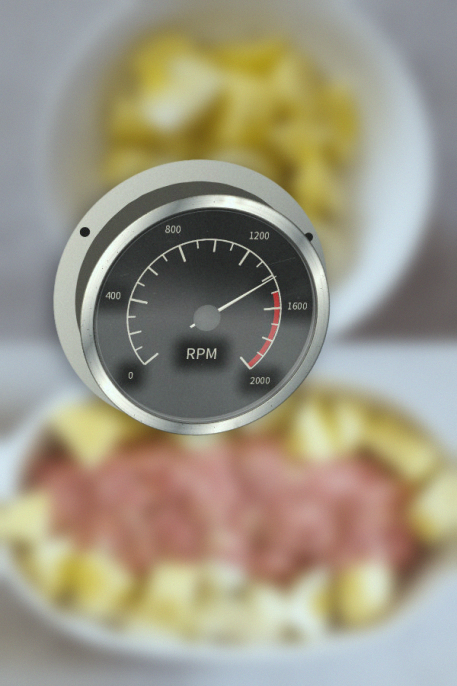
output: 1400 rpm
